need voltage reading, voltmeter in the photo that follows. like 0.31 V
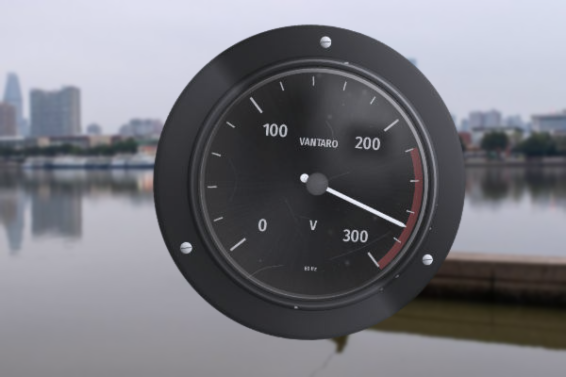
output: 270 V
